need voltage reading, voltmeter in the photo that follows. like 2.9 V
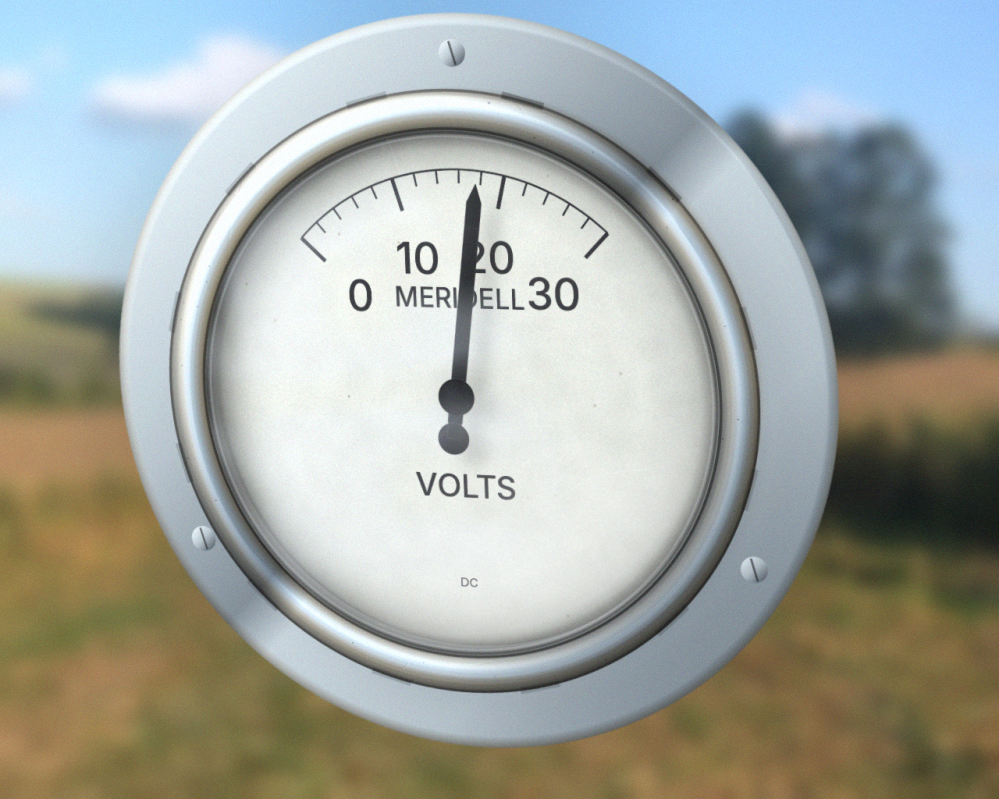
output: 18 V
